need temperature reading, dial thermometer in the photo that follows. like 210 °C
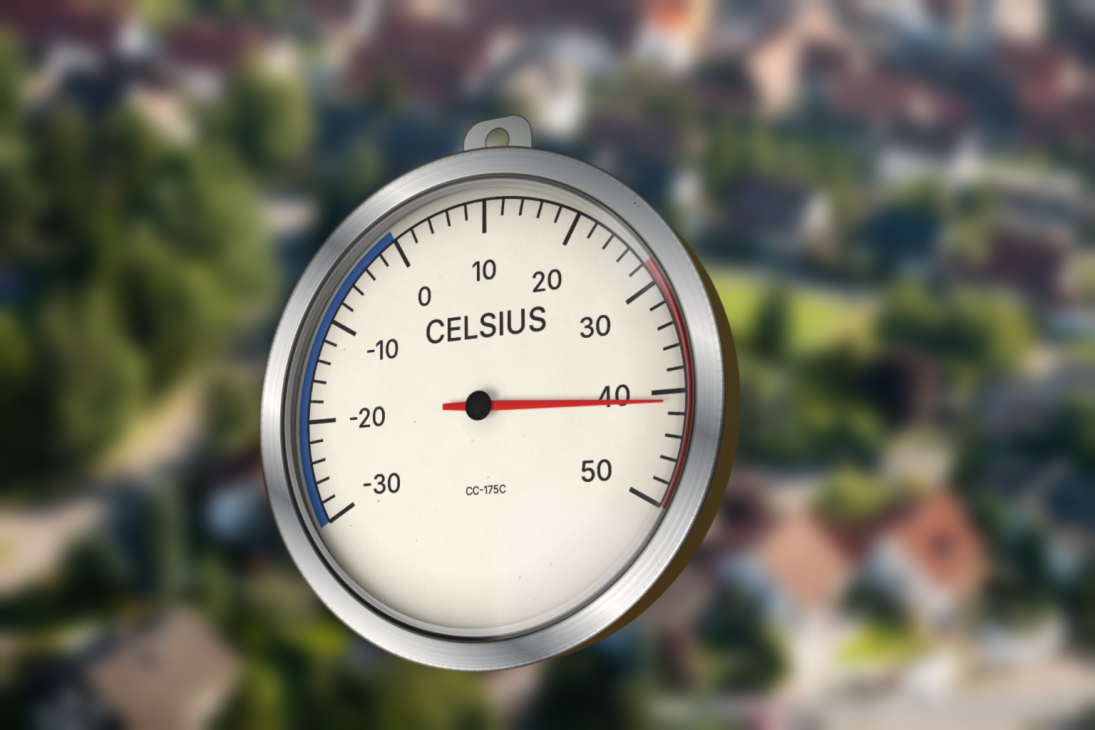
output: 41 °C
